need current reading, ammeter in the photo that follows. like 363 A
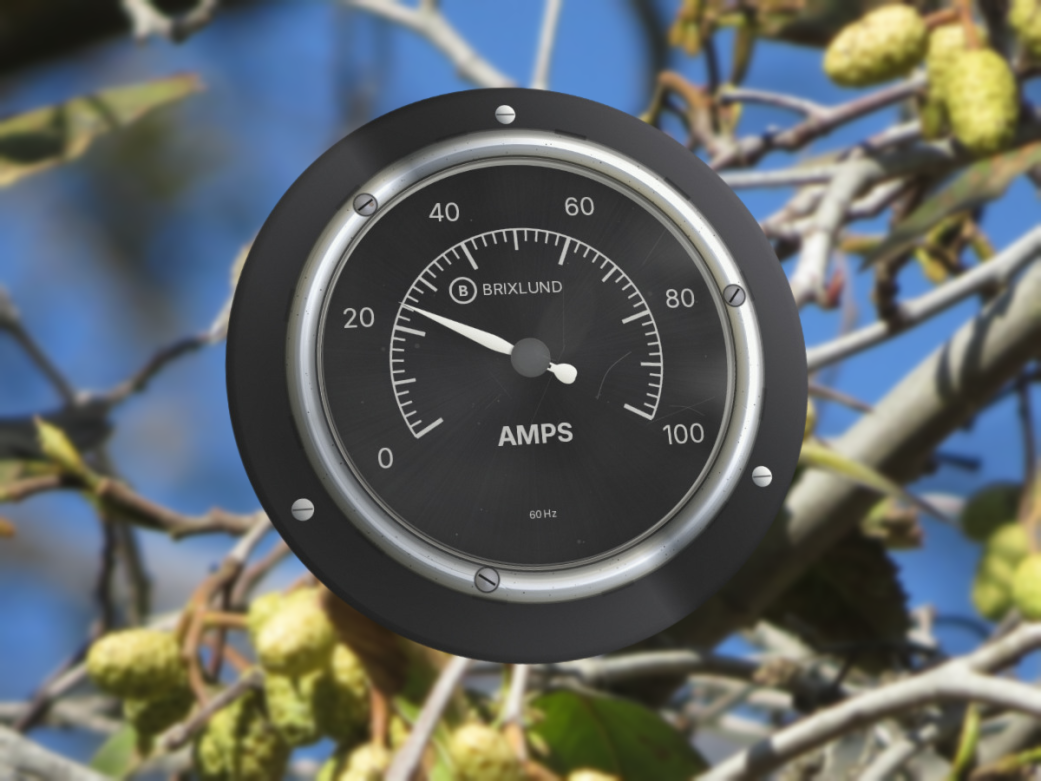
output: 24 A
